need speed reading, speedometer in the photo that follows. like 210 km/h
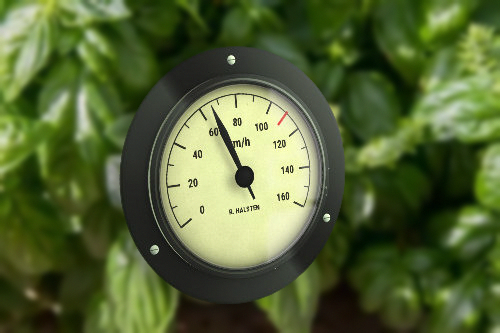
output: 65 km/h
